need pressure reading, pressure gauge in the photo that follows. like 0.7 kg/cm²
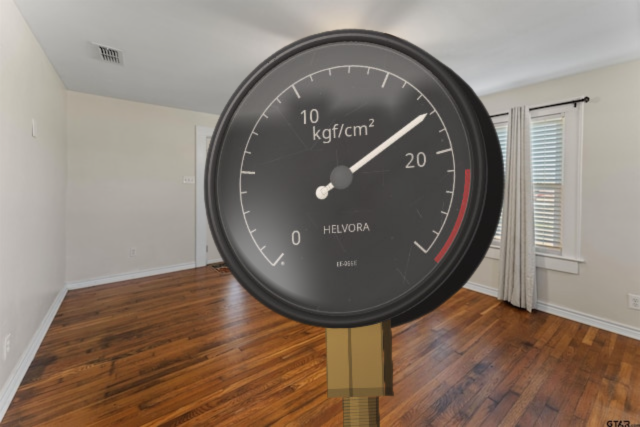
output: 18 kg/cm²
